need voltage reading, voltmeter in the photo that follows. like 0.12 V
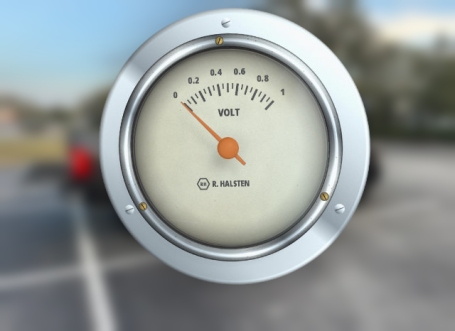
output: 0 V
